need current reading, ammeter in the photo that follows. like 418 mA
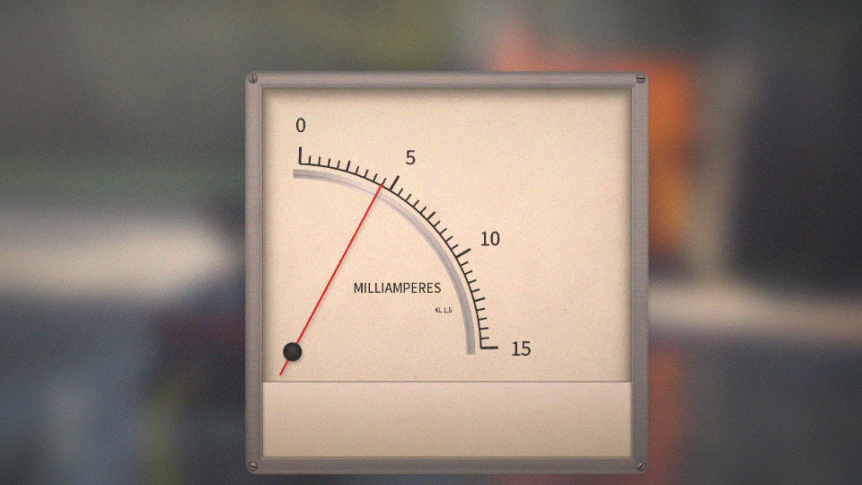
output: 4.5 mA
